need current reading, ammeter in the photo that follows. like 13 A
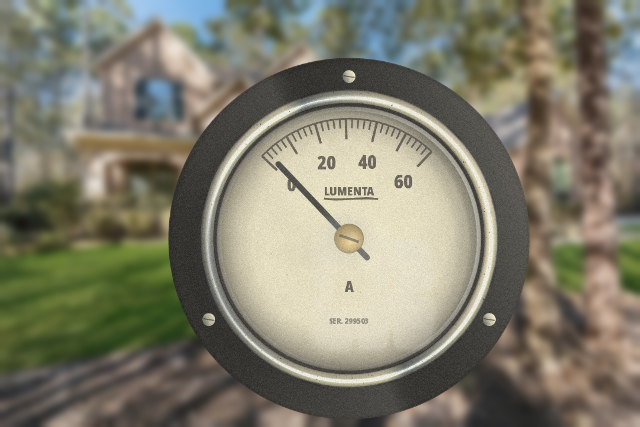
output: 2 A
